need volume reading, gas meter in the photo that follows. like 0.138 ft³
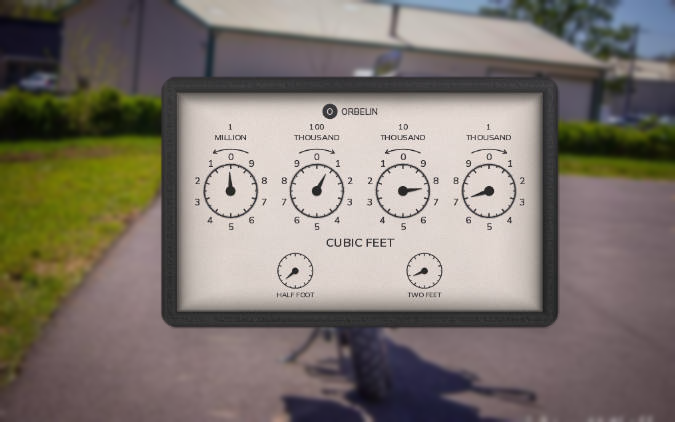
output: 7700 ft³
